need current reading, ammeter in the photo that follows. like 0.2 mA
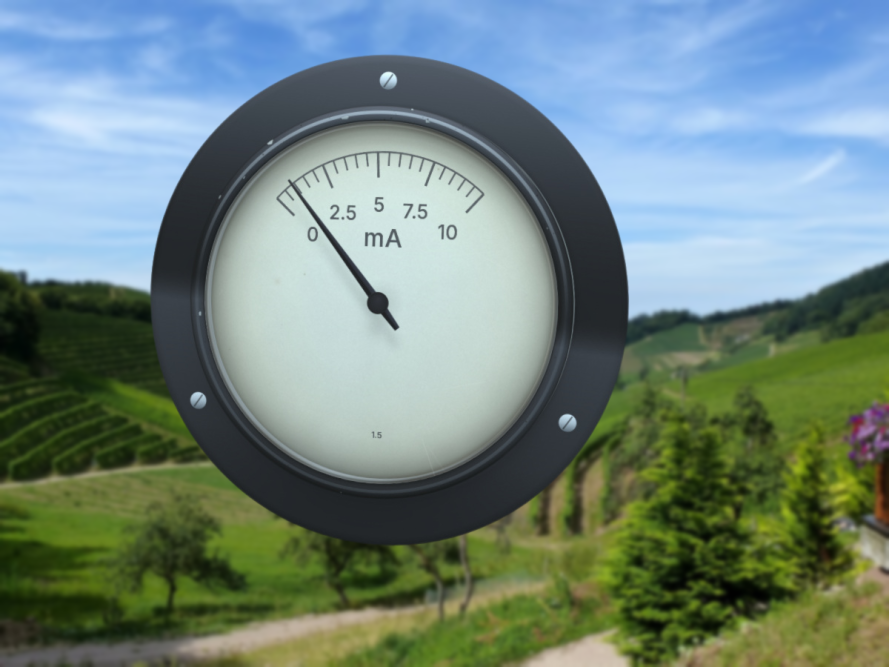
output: 1 mA
